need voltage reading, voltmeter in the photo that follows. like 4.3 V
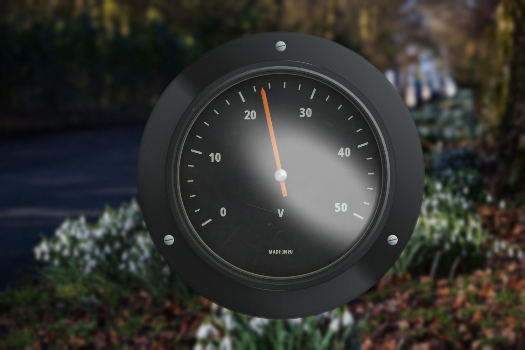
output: 23 V
